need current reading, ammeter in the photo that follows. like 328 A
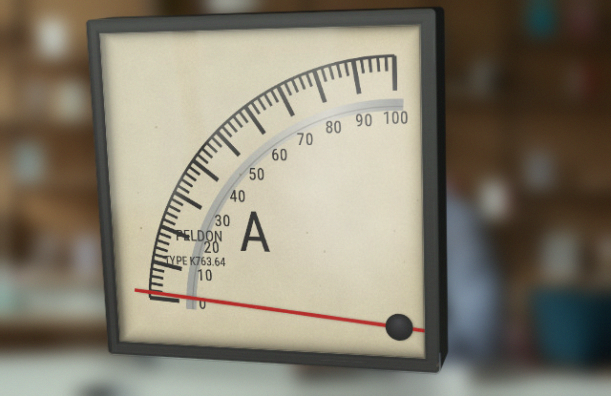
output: 2 A
